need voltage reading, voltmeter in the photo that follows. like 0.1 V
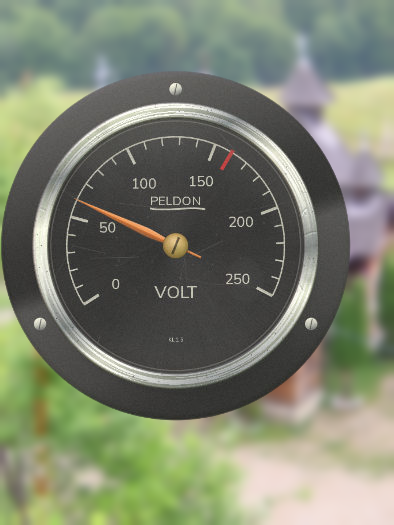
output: 60 V
